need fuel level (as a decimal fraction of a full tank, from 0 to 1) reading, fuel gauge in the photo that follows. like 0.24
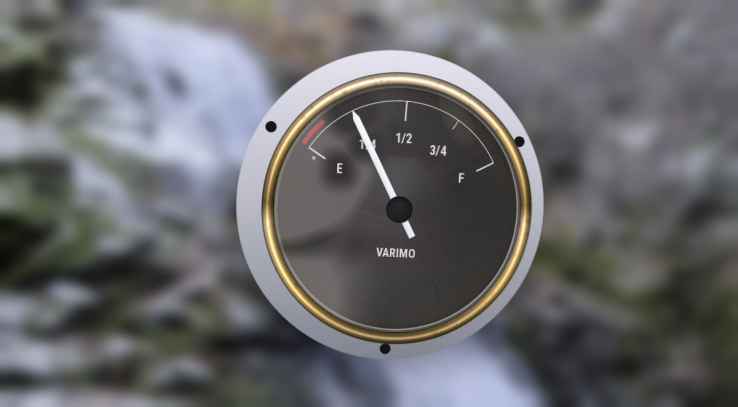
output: 0.25
